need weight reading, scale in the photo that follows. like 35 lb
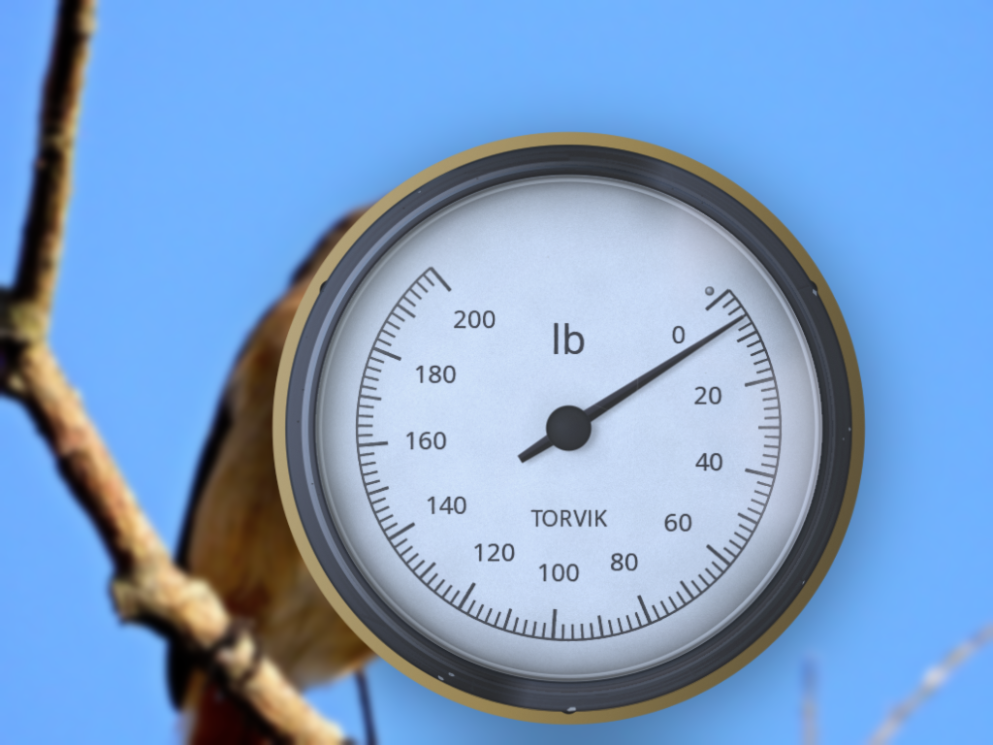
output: 6 lb
